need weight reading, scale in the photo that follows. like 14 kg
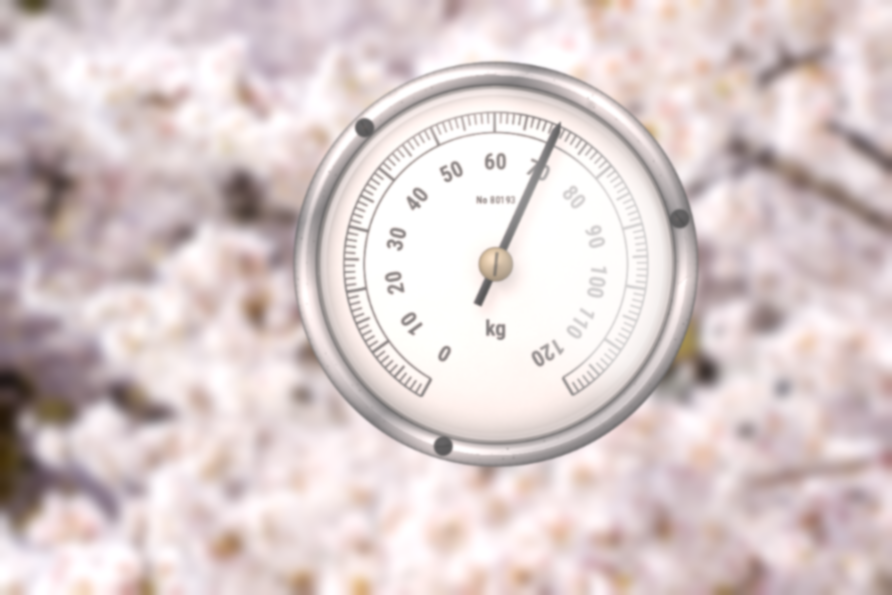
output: 70 kg
